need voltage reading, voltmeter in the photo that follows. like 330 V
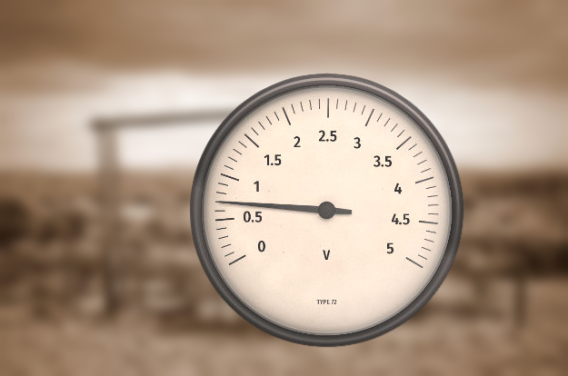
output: 0.7 V
